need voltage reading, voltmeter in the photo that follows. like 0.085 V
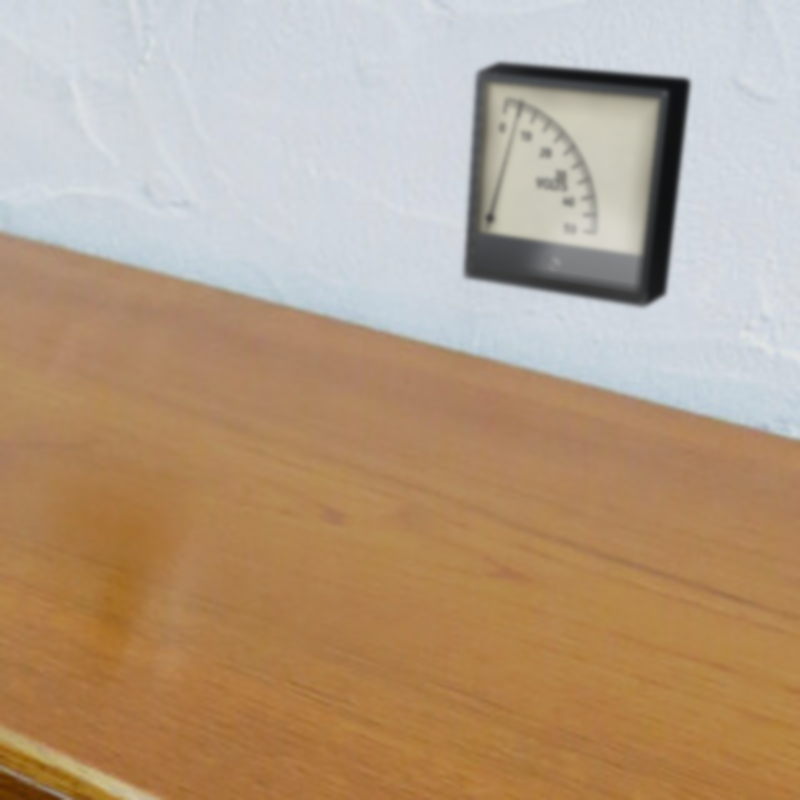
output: 5 V
